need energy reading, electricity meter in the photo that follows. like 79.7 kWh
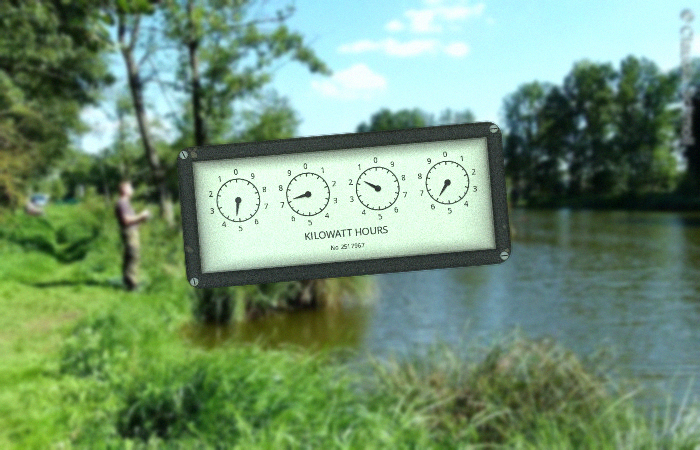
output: 4716 kWh
